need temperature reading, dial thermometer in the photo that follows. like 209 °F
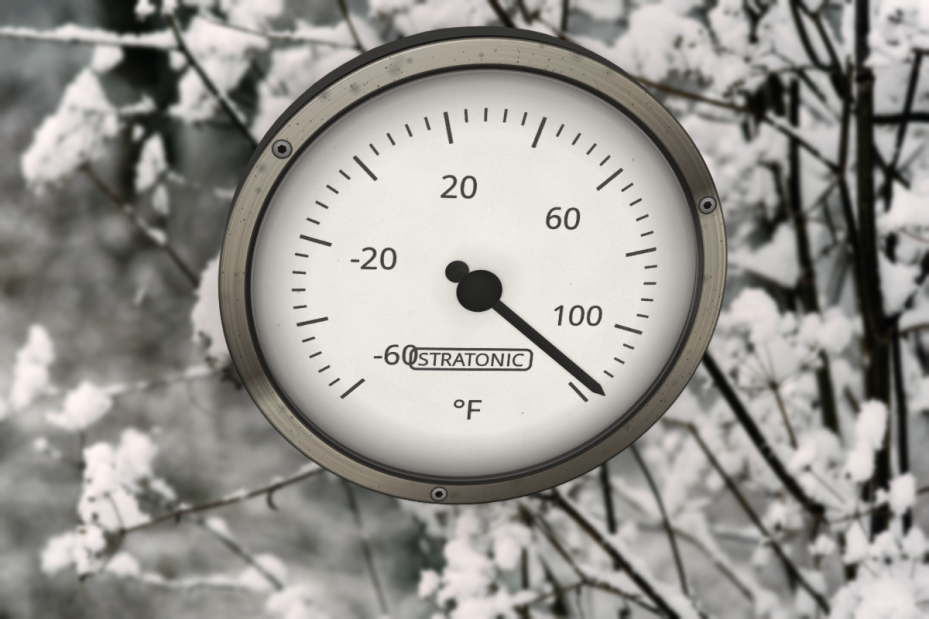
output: 116 °F
